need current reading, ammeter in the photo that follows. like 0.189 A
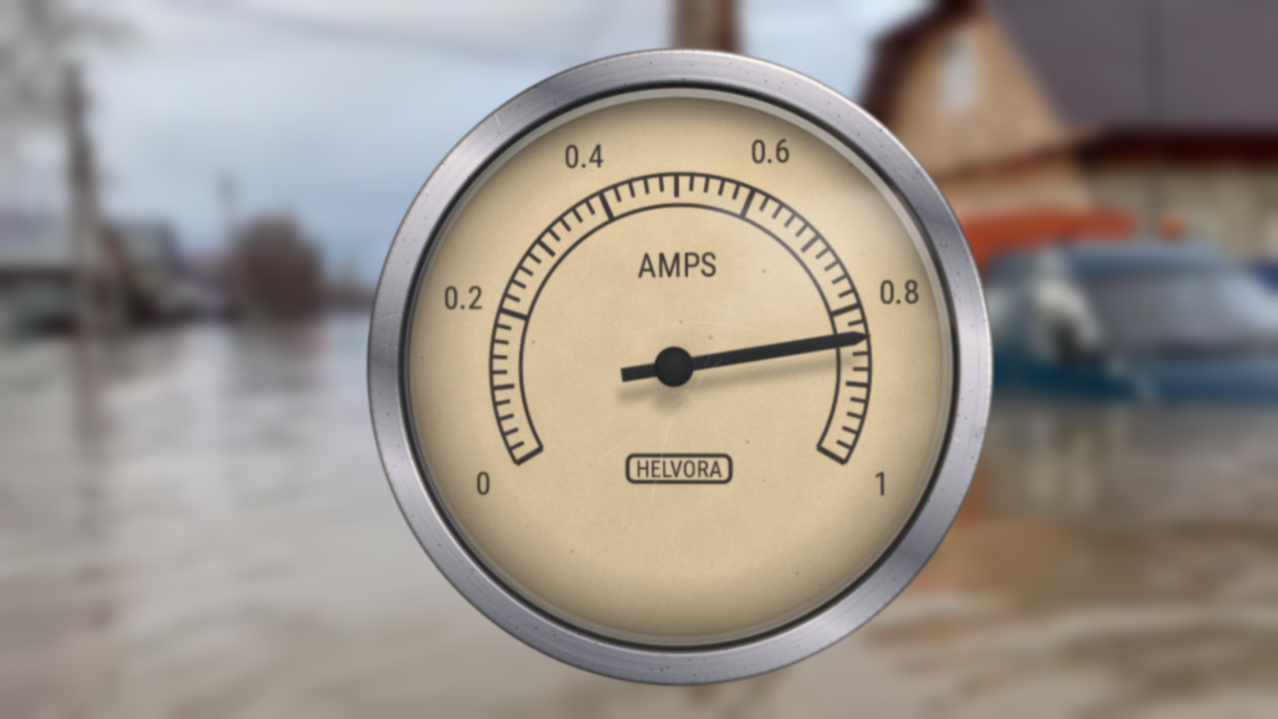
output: 0.84 A
